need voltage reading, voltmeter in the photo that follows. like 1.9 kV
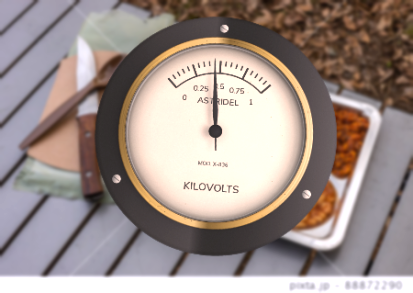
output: 0.45 kV
